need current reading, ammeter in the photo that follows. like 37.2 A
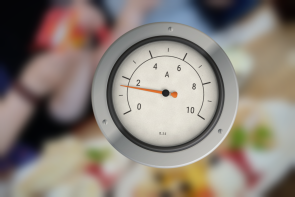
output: 1.5 A
